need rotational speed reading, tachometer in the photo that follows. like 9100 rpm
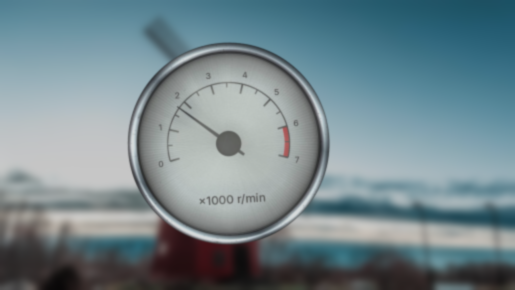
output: 1750 rpm
